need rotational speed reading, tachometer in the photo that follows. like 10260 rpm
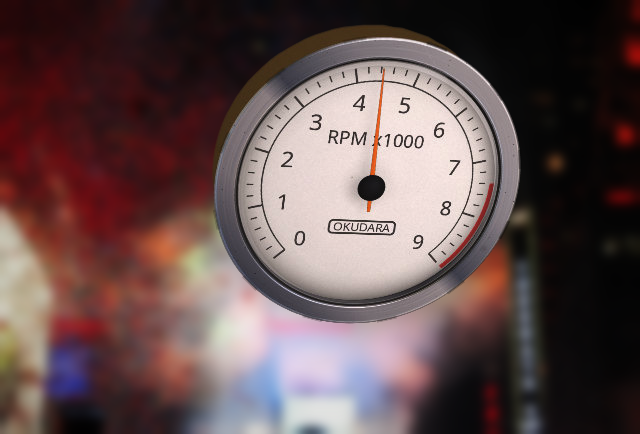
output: 4400 rpm
